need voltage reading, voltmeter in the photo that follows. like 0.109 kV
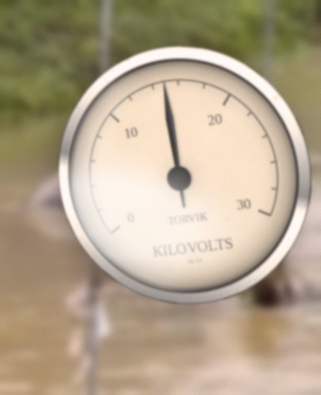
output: 15 kV
